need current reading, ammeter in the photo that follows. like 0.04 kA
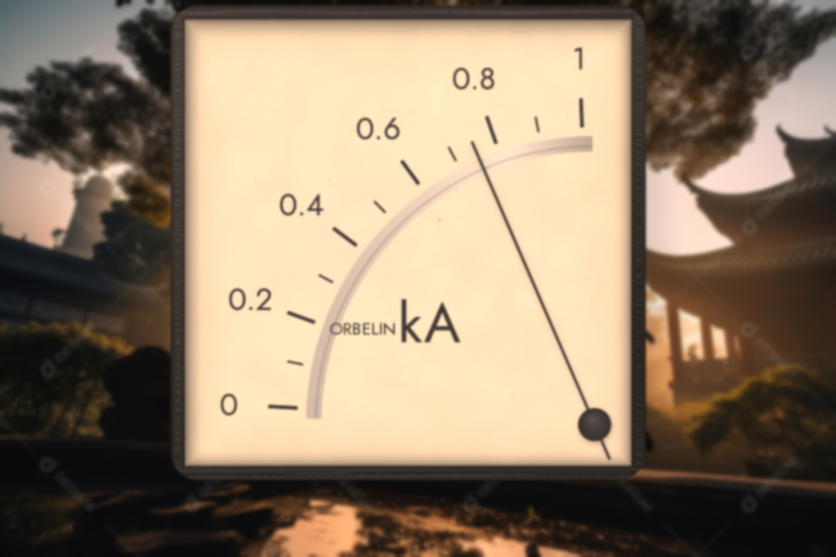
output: 0.75 kA
